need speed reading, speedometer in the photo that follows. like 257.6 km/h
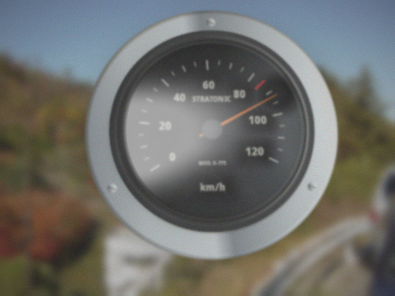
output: 92.5 km/h
